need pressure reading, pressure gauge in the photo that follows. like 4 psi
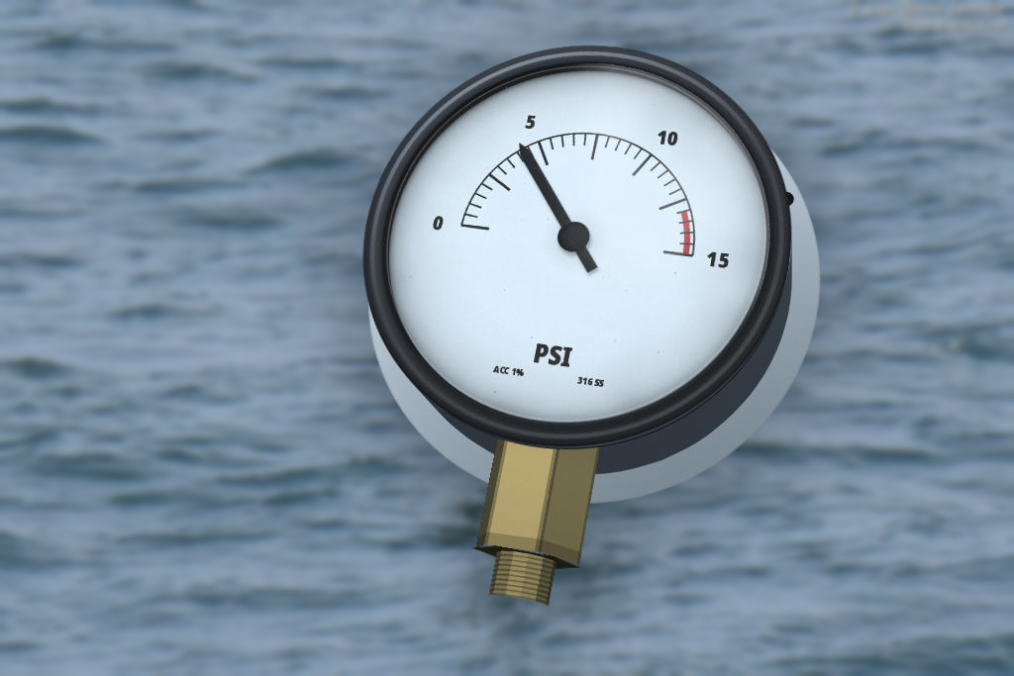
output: 4.25 psi
